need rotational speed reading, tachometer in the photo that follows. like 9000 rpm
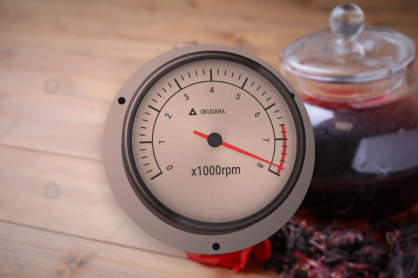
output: 7800 rpm
